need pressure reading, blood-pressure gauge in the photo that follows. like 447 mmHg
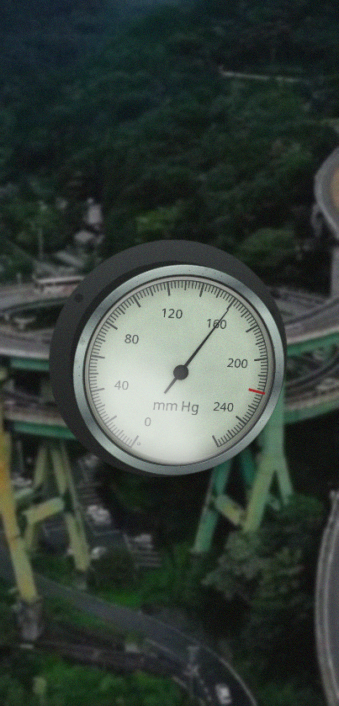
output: 160 mmHg
